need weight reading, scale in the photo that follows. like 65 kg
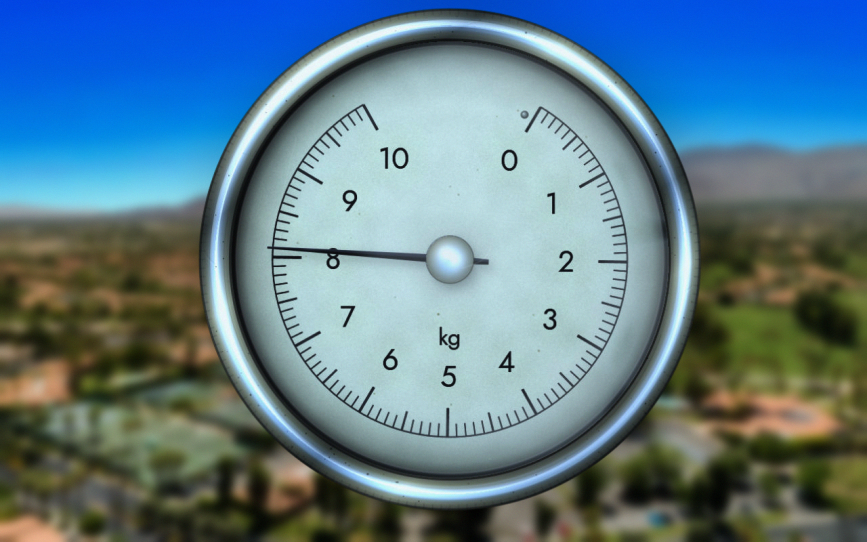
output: 8.1 kg
